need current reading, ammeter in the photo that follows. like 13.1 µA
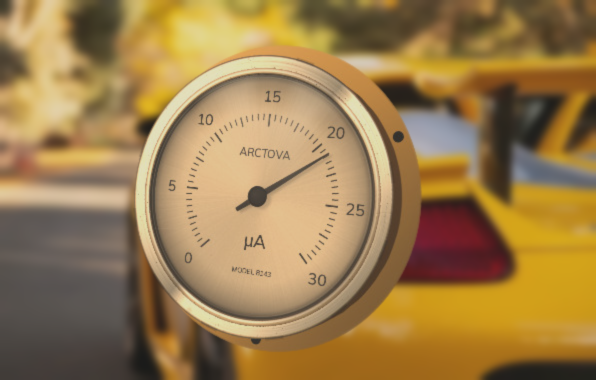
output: 21 µA
